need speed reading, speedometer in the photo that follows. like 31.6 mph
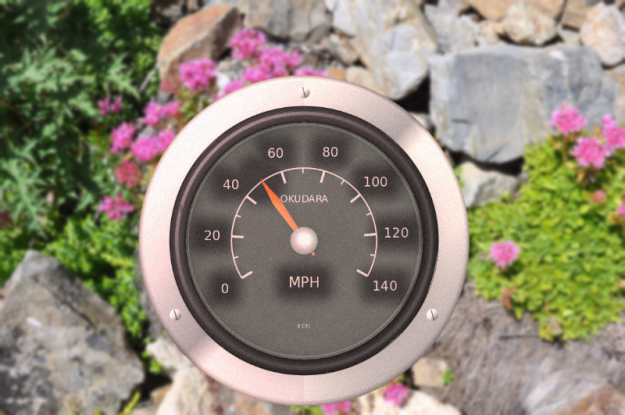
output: 50 mph
